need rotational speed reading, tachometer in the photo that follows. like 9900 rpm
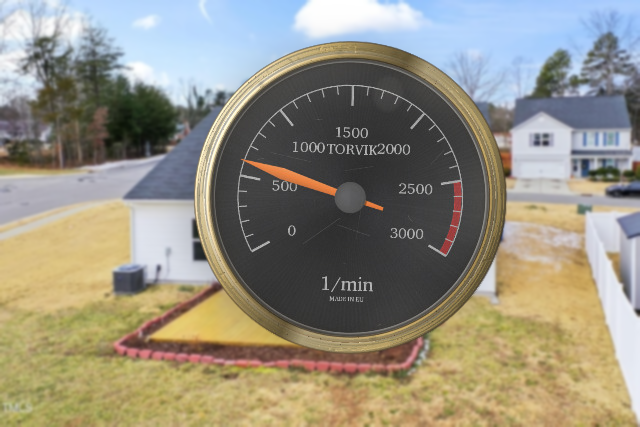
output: 600 rpm
